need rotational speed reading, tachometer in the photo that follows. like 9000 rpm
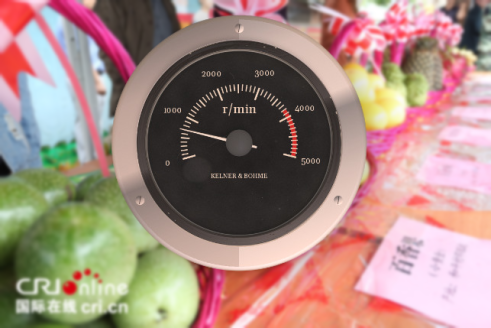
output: 700 rpm
